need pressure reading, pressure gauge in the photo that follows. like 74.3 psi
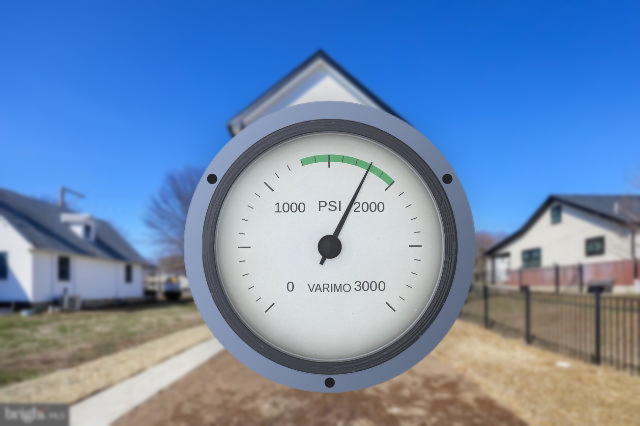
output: 1800 psi
